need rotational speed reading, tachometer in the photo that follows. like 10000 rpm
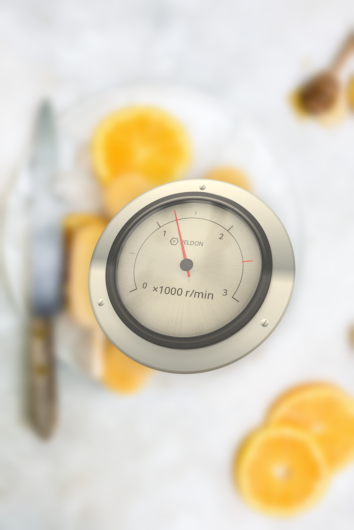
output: 1250 rpm
